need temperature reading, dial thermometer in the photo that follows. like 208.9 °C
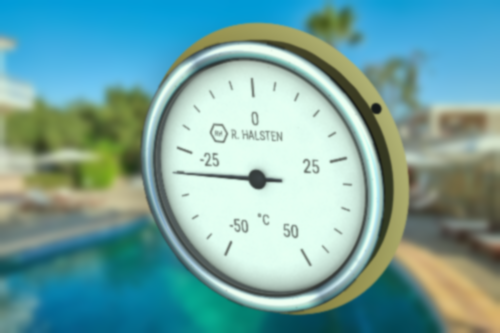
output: -30 °C
